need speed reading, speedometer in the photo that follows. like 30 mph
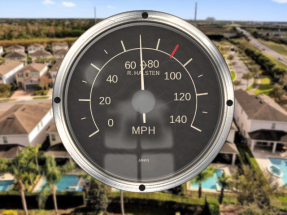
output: 70 mph
